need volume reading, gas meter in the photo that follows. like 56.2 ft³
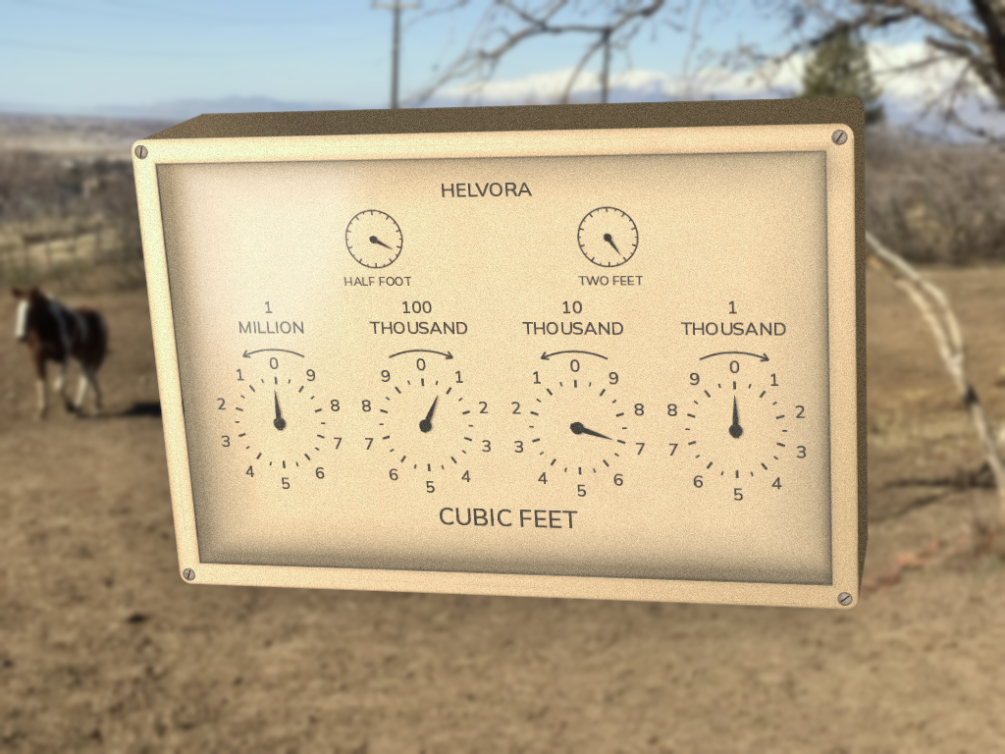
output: 7000 ft³
